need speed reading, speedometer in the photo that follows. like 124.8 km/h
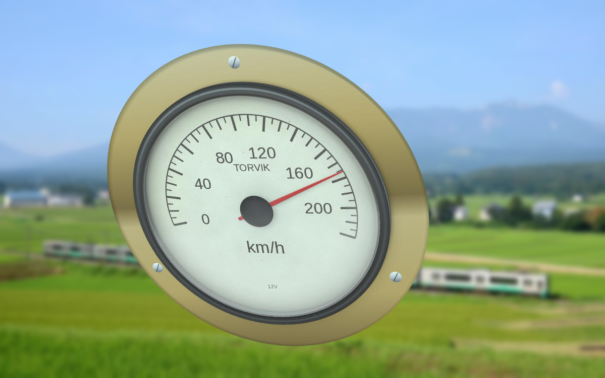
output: 175 km/h
